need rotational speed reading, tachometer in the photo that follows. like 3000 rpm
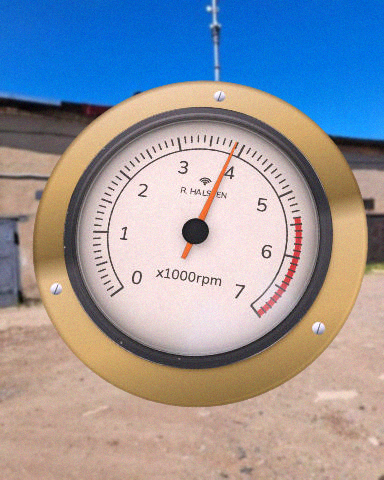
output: 3900 rpm
